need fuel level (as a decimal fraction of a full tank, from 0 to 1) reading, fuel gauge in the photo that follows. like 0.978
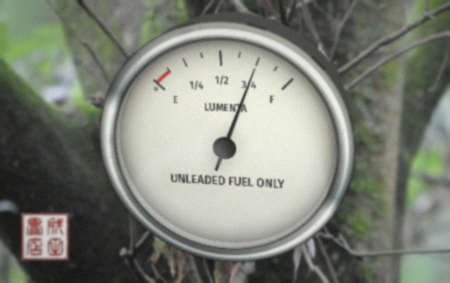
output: 0.75
